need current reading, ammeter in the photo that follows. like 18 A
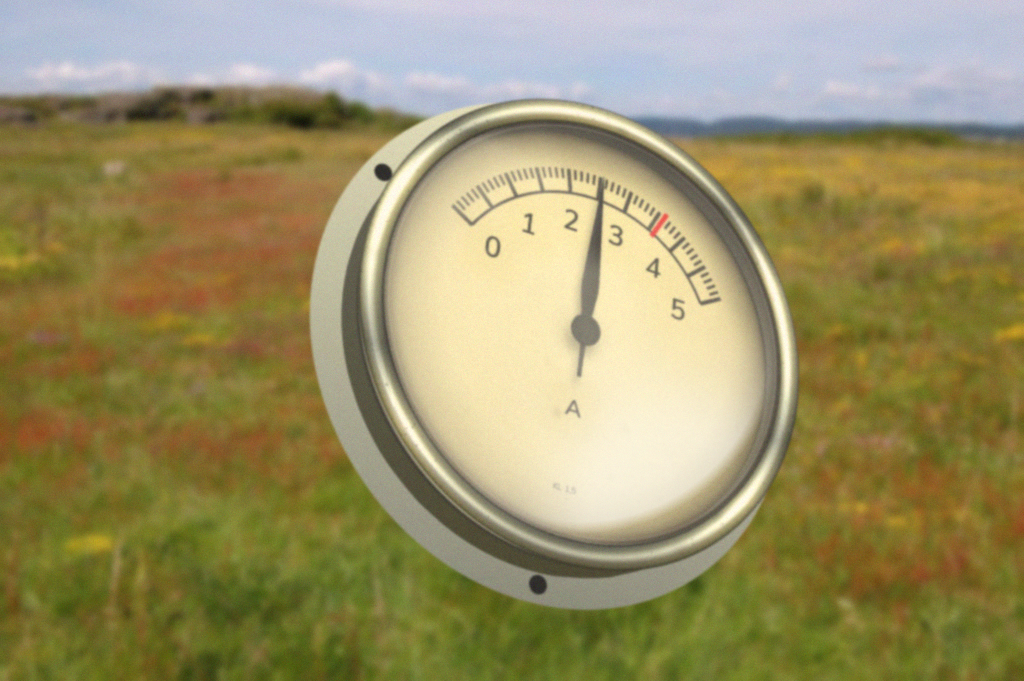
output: 2.5 A
